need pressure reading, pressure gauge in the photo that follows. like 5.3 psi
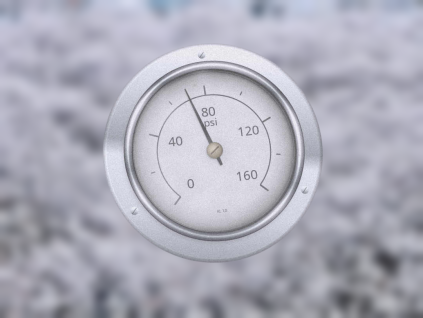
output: 70 psi
